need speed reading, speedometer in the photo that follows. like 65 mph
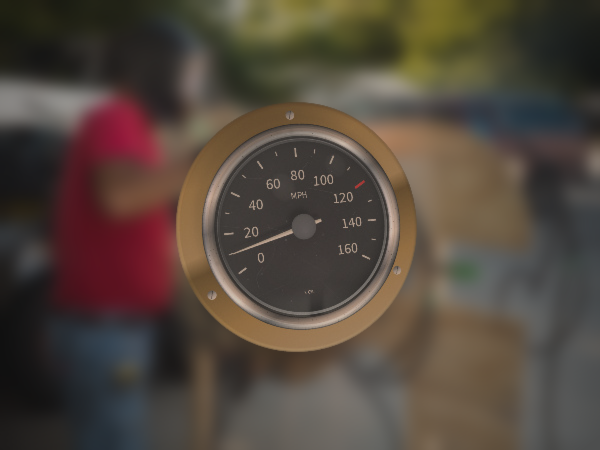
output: 10 mph
